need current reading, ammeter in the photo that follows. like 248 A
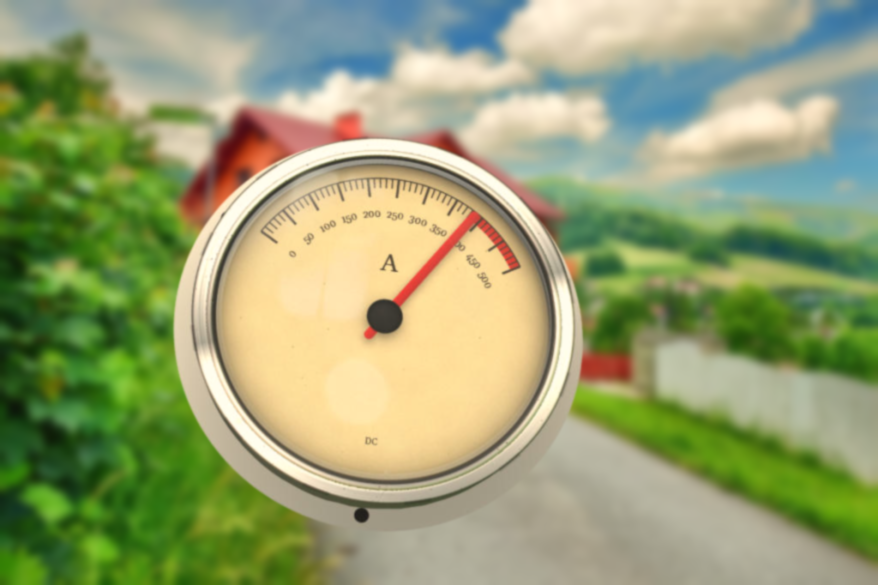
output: 390 A
